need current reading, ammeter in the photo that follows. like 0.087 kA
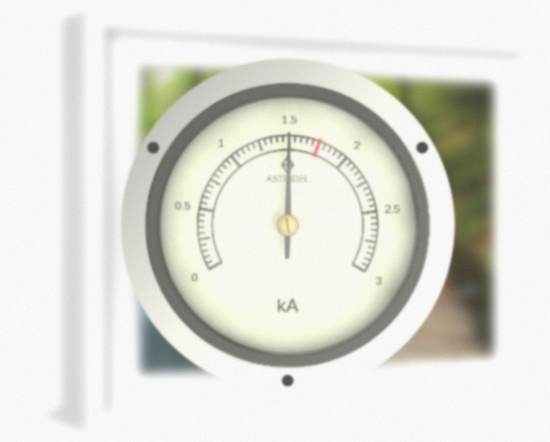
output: 1.5 kA
